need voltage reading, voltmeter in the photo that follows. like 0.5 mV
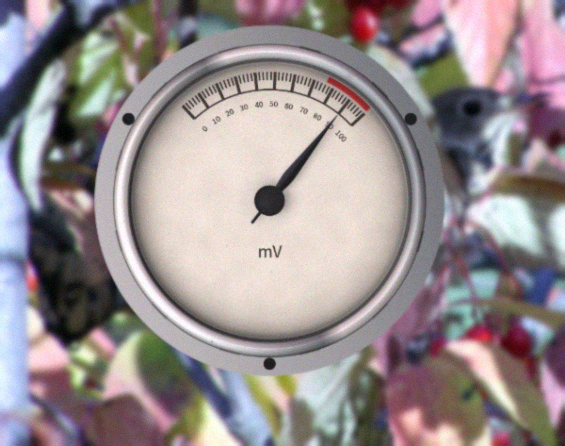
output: 90 mV
